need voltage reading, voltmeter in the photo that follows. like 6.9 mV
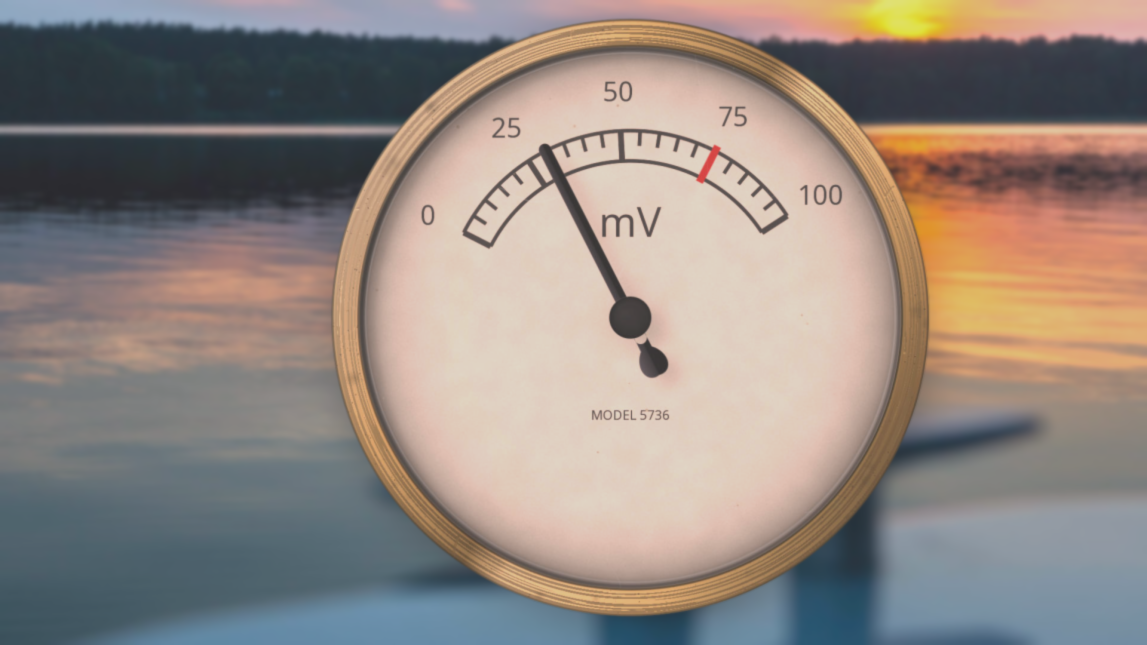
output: 30 mV
